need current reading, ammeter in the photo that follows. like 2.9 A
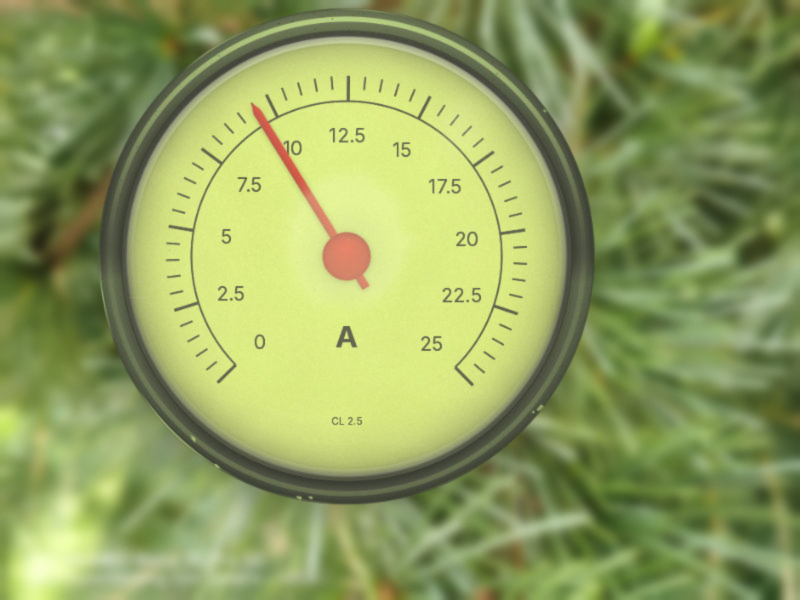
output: 9.5 A
